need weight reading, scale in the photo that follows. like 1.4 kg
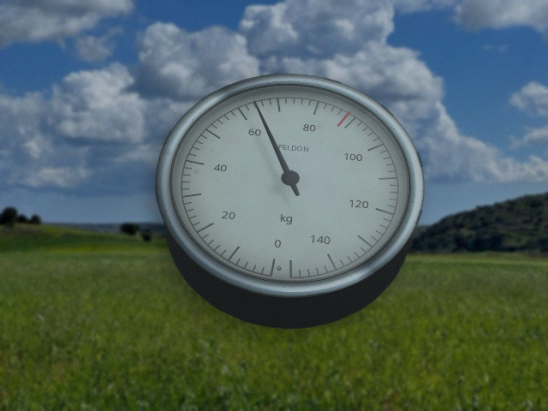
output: 64 kg
